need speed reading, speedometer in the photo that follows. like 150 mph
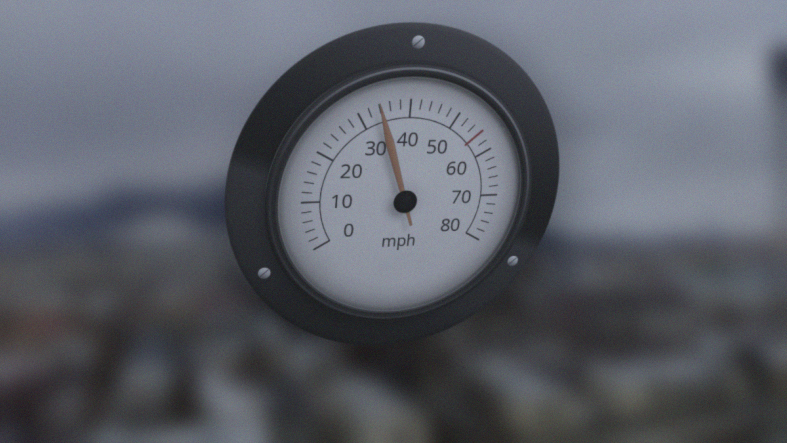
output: 34 mph
